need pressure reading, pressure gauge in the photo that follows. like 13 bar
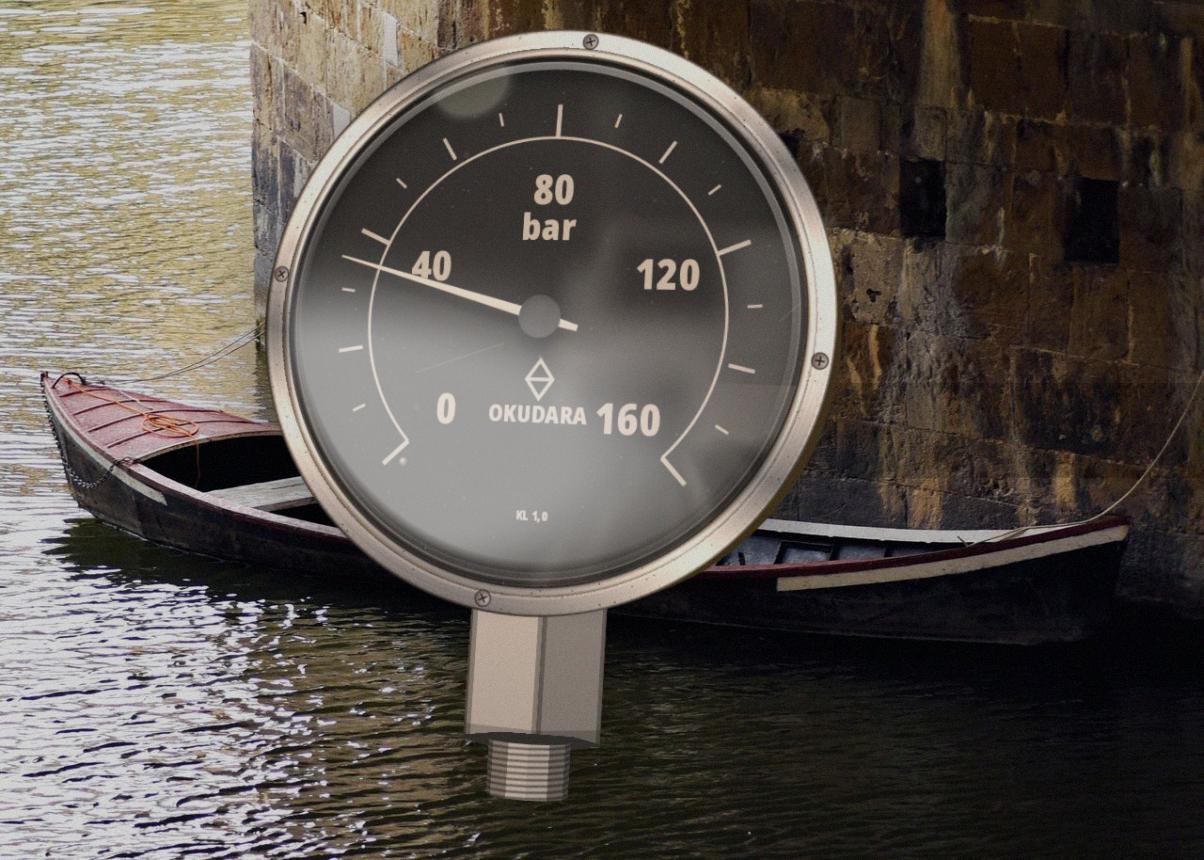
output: 35 bar
